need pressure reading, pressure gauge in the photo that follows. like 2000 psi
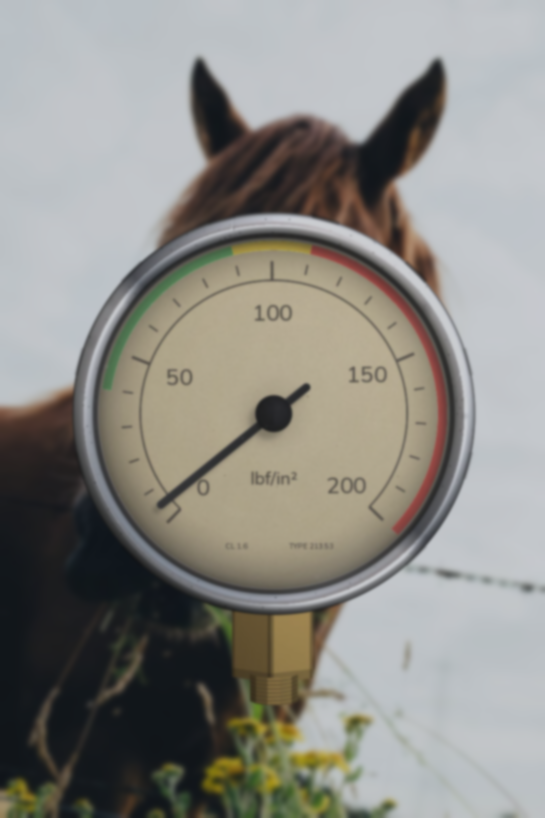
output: 5 psi
